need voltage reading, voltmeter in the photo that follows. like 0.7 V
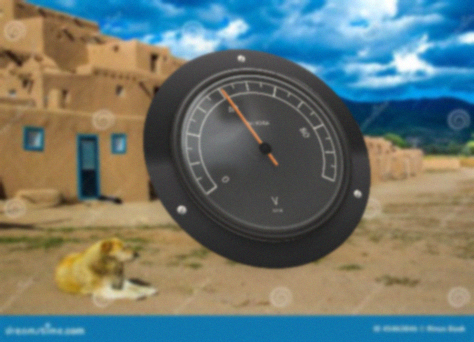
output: 40 V
